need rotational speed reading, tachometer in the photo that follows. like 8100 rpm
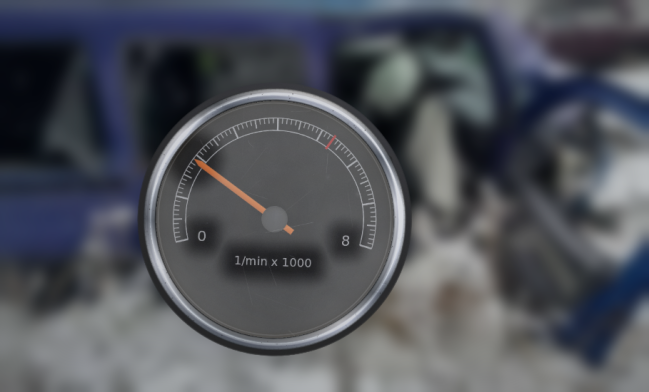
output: 1900 rpm
